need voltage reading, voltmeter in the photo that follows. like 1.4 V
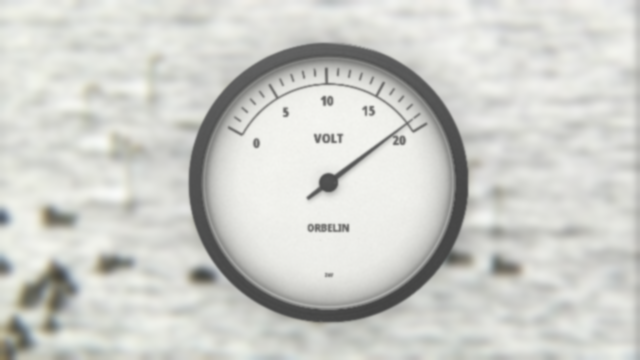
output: 19 V
